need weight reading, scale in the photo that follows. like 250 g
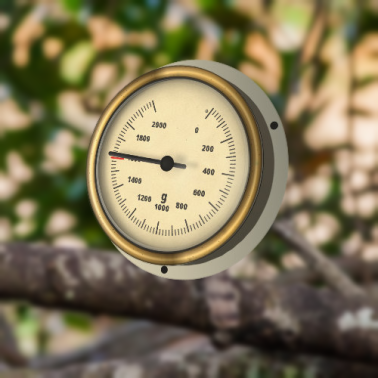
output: 1600 g
